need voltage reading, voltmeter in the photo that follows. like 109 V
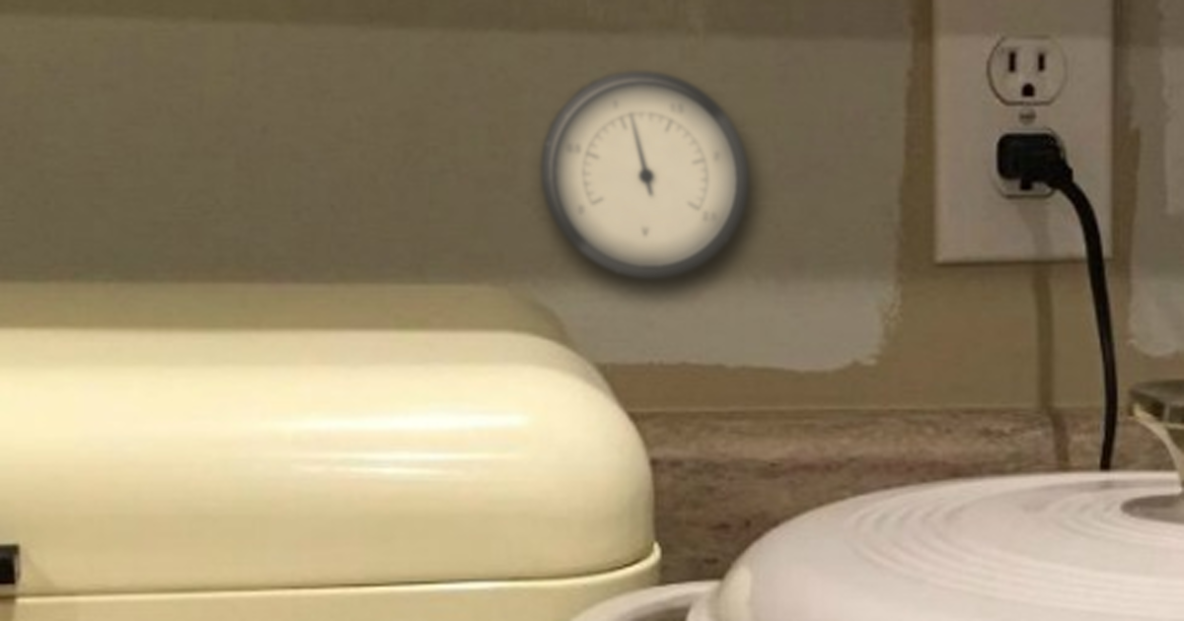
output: 1.1 V
